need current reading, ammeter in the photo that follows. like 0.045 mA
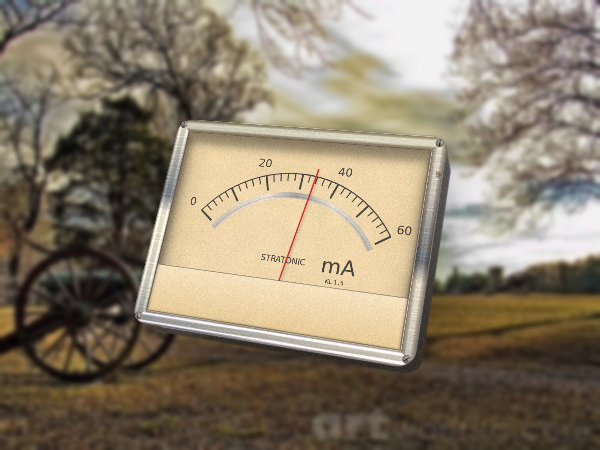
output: 34 mA
